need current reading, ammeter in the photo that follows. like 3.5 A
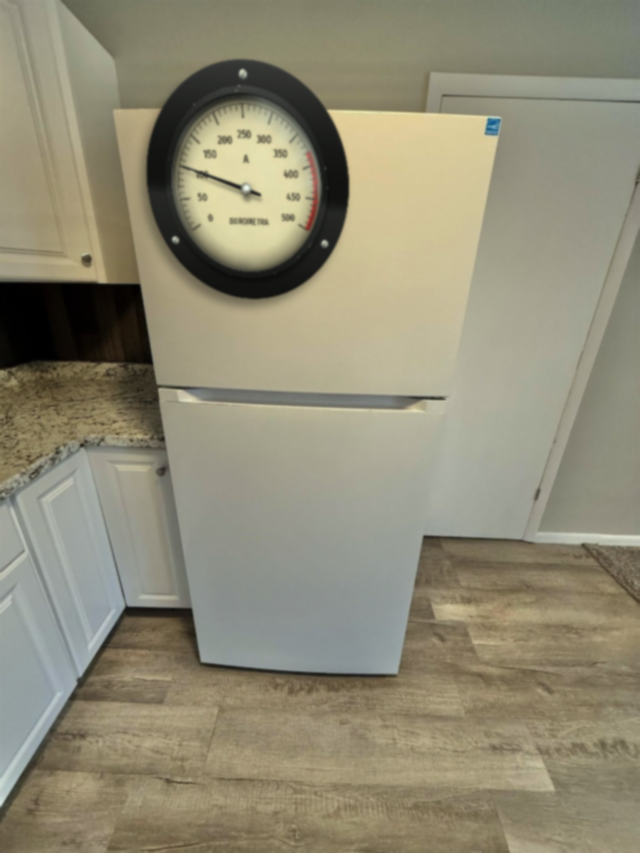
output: 100 A
